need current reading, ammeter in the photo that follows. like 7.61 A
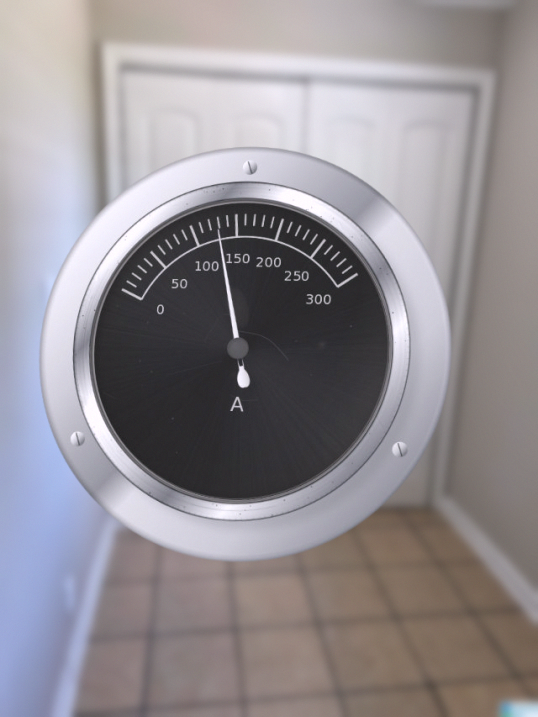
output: 130 A
